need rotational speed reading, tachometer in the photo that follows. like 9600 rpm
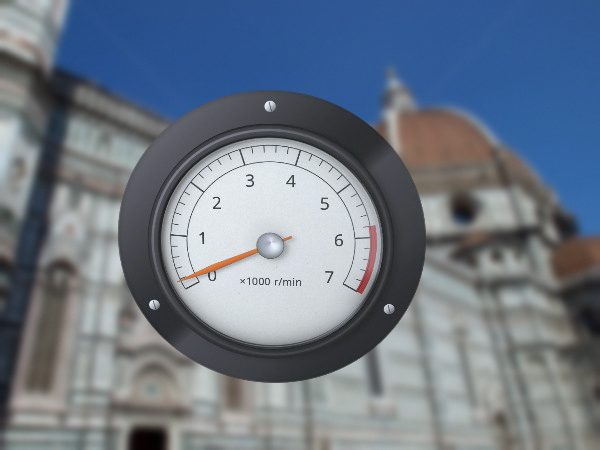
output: 200 rpm
